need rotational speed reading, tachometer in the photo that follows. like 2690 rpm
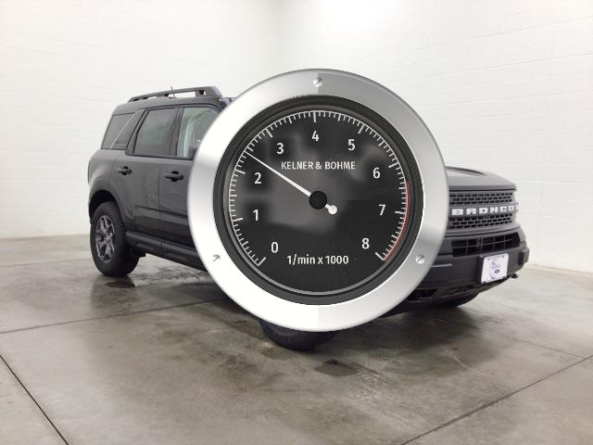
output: 2400 rpm
